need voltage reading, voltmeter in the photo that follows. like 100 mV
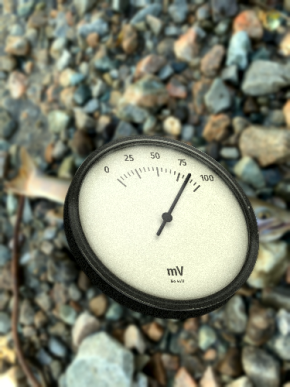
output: 85 mV
